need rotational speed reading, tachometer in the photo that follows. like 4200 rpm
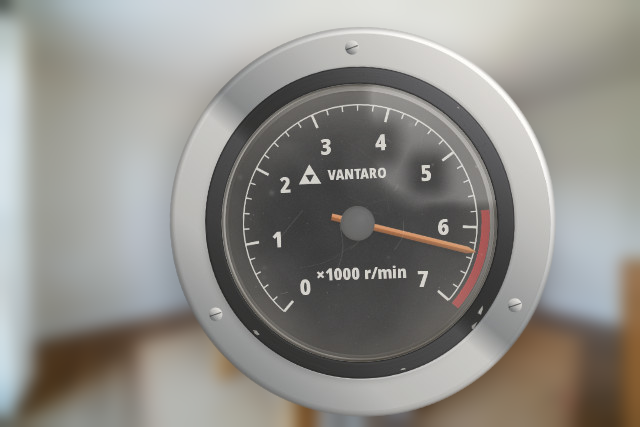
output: 6300 rpm
